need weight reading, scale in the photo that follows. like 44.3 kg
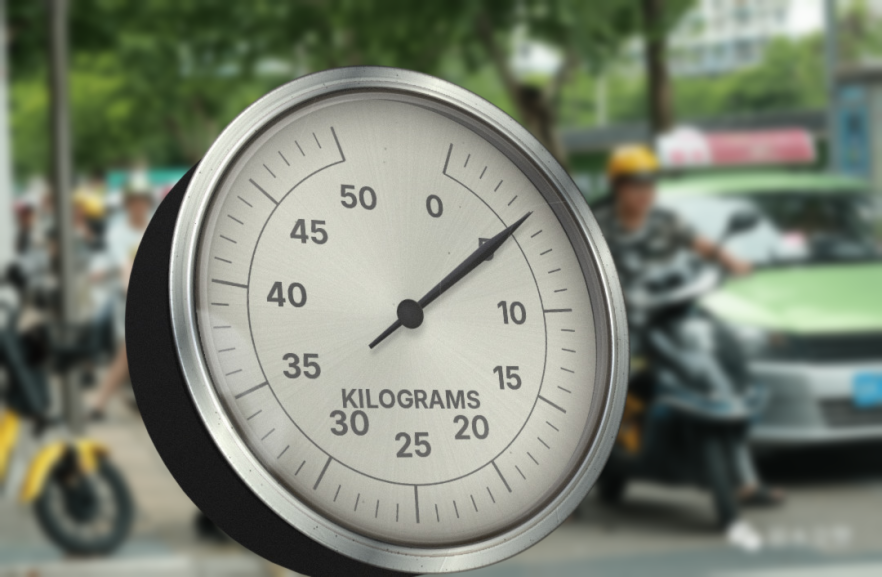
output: 5 kg
